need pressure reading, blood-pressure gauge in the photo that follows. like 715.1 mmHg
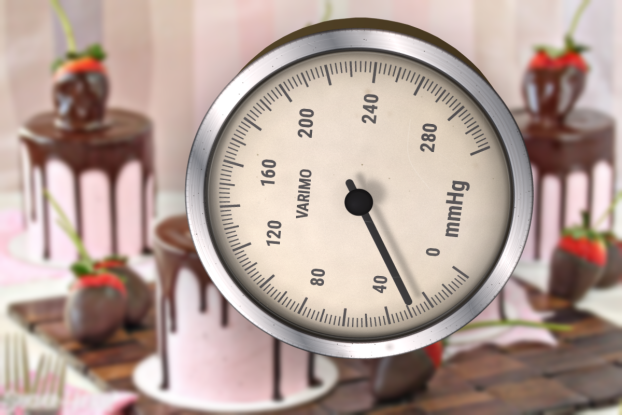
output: 28 mmHg
